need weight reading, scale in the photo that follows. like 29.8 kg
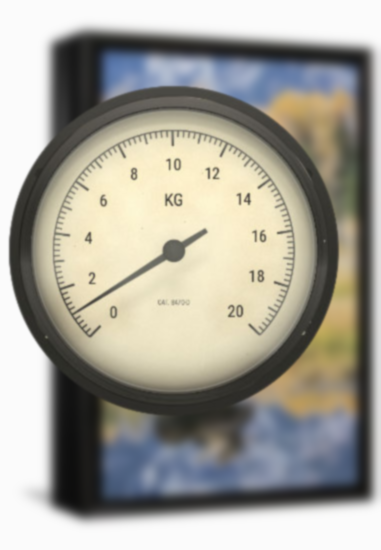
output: 1 kg
